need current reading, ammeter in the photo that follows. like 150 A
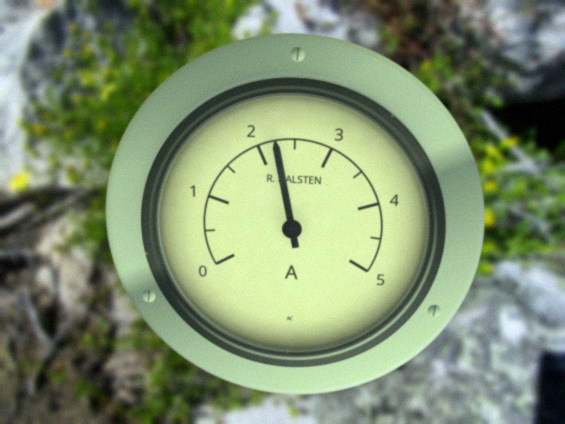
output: 2.25 A
